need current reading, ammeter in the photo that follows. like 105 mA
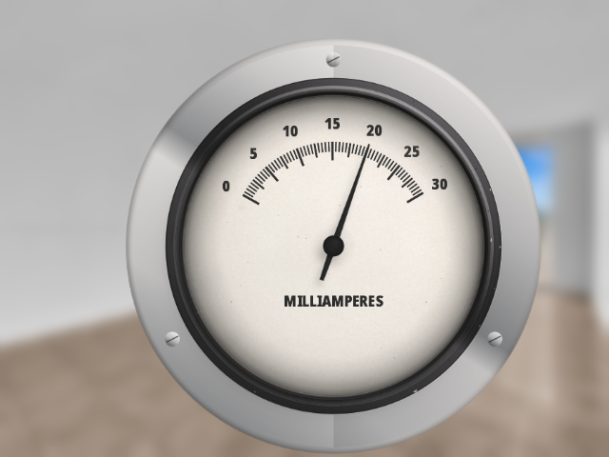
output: 20 mA
